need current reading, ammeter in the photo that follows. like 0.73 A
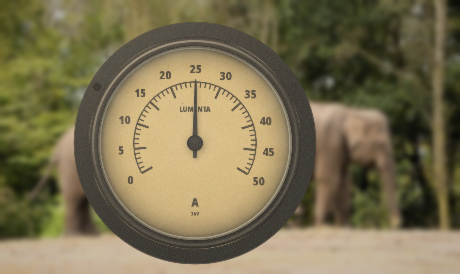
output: 25 A
